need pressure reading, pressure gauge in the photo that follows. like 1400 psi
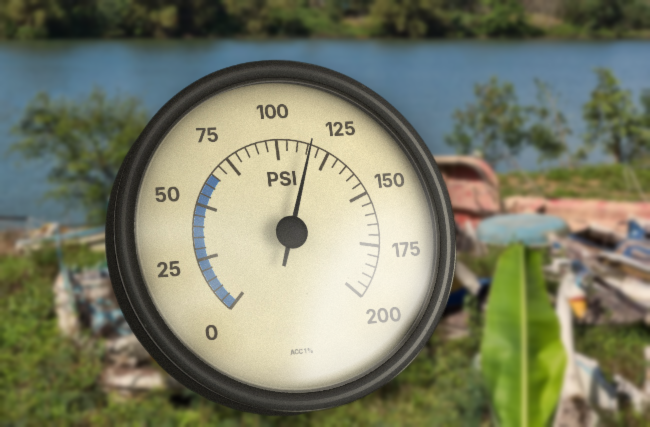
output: 115 psi
